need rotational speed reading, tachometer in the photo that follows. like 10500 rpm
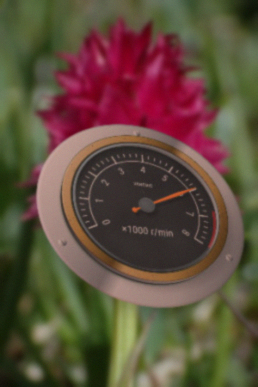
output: 6000 rpm
